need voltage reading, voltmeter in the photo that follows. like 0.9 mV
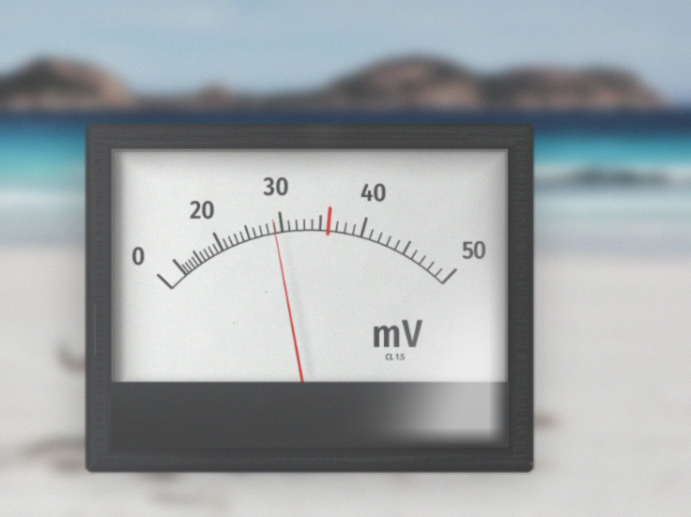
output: 29 mV
